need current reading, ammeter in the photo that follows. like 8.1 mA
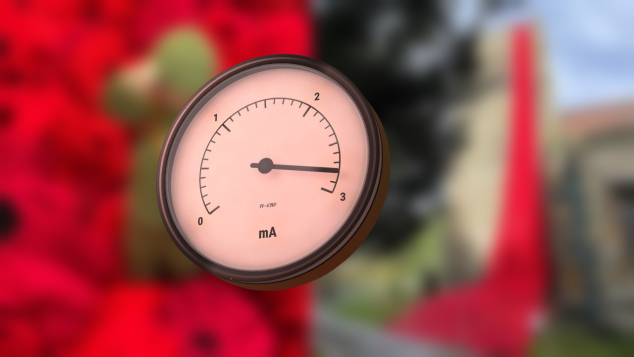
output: 2.8 mA
